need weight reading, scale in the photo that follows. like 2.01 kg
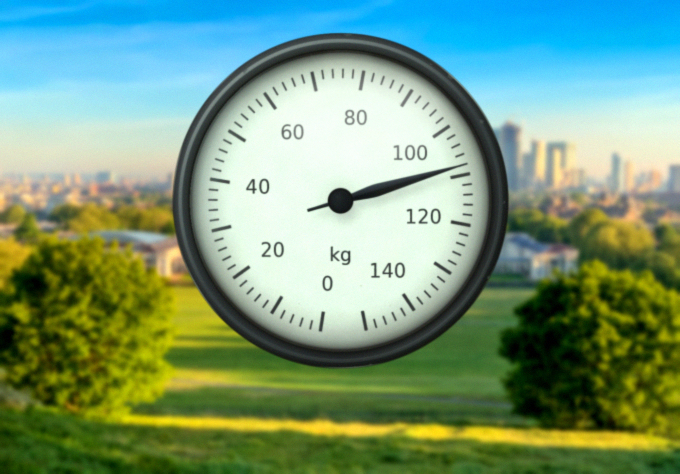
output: 108 kg
